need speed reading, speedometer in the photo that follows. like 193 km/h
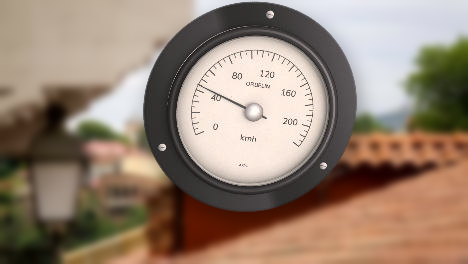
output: 45 km/h
